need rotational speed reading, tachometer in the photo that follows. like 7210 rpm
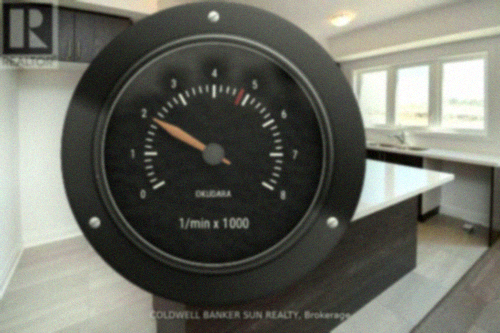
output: 2000 rpm
